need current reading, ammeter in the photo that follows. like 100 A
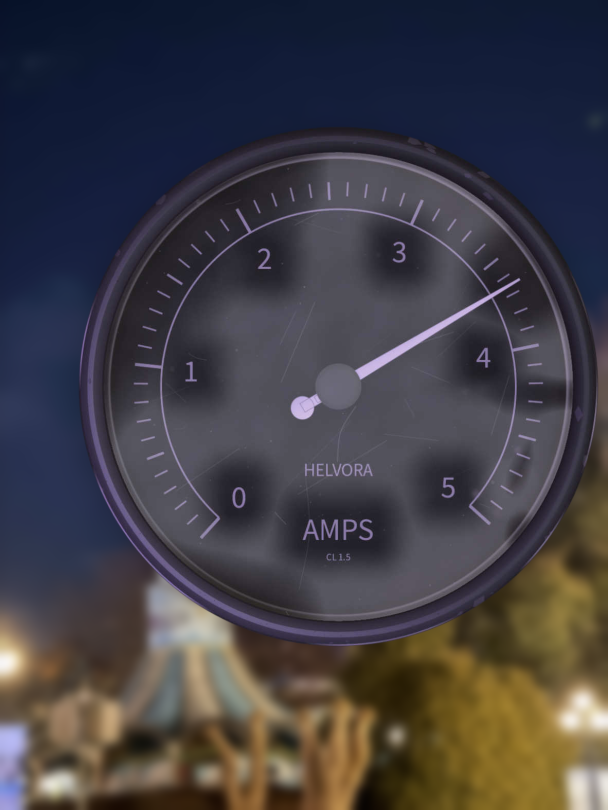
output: 3.65 A
